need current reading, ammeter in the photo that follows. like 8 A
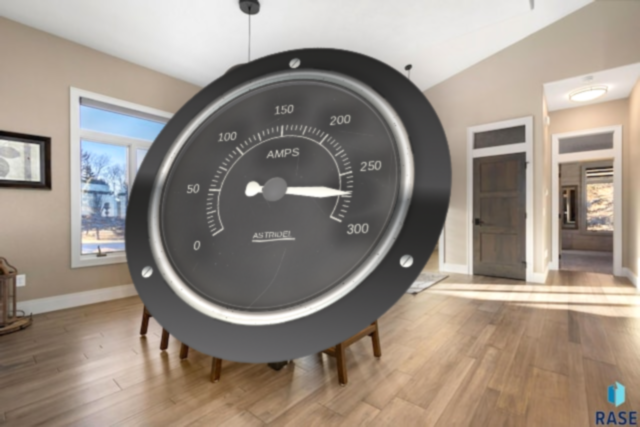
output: 275 A
